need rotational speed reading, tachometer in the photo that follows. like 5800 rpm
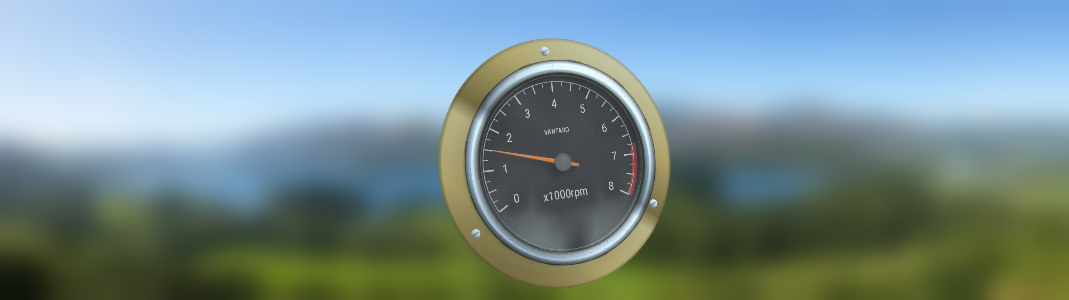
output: 1500 rpm
